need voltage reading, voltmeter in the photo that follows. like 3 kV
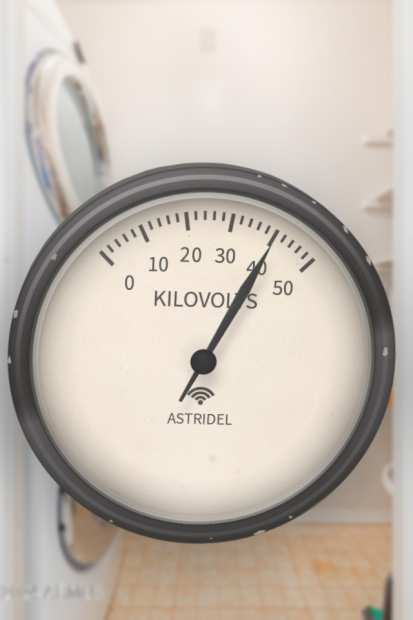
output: 40 kV
